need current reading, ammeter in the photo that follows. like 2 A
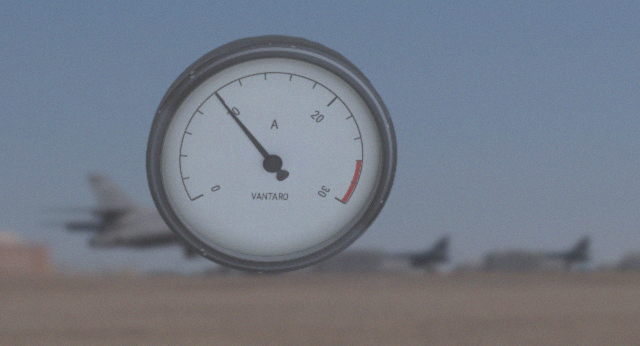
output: 10 A
